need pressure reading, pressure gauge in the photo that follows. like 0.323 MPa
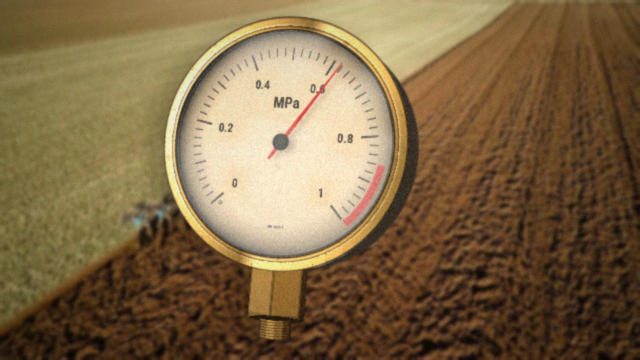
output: 0.62 MPa
